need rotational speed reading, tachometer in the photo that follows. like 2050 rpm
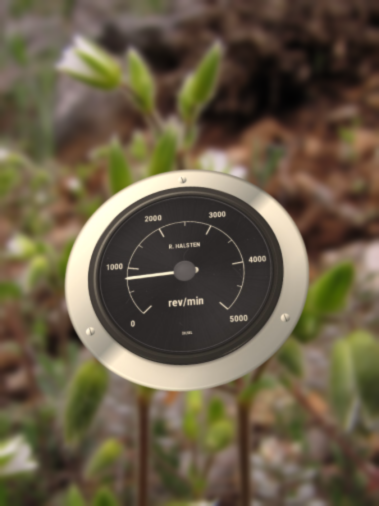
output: 750 rpm
